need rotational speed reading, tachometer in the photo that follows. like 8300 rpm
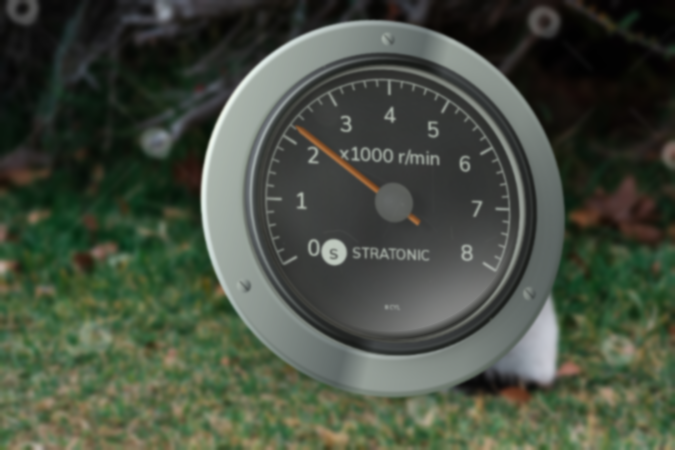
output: 2200 rpm
